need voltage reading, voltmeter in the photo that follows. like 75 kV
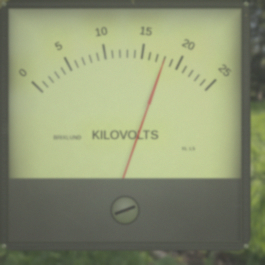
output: 18 kV
